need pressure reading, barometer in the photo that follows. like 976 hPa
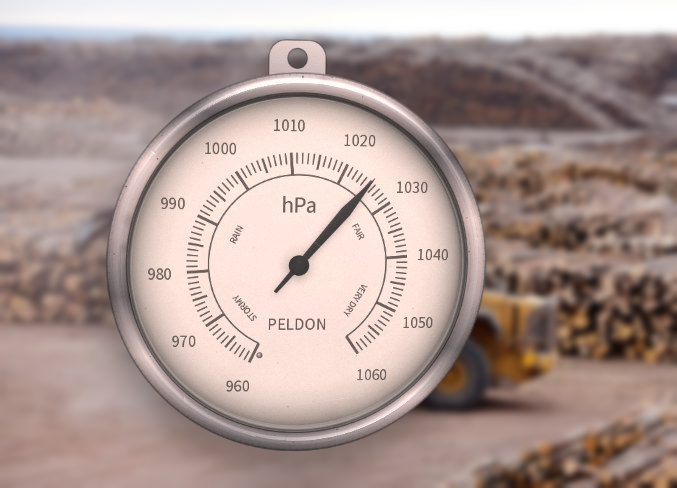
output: 1025 hPa
